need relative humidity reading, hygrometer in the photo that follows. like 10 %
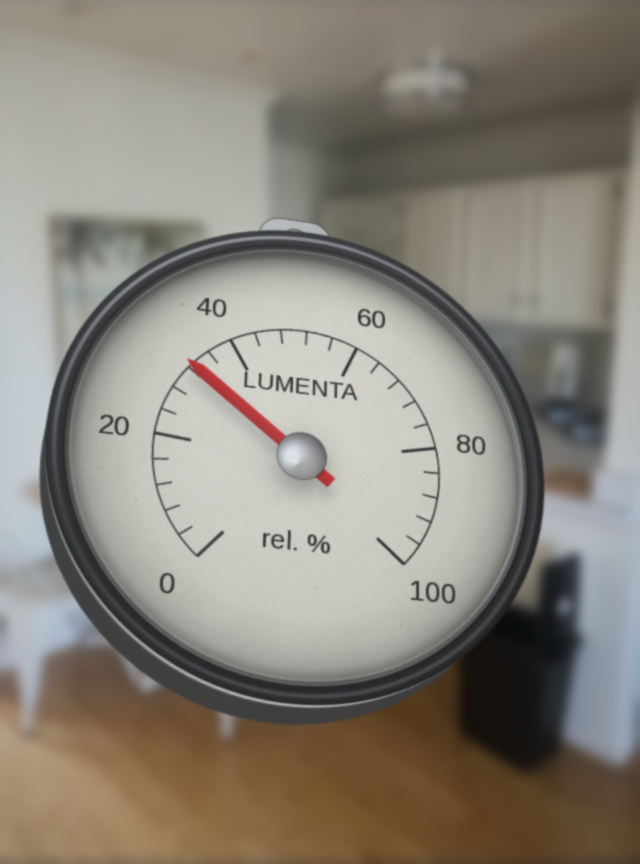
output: 32 %
